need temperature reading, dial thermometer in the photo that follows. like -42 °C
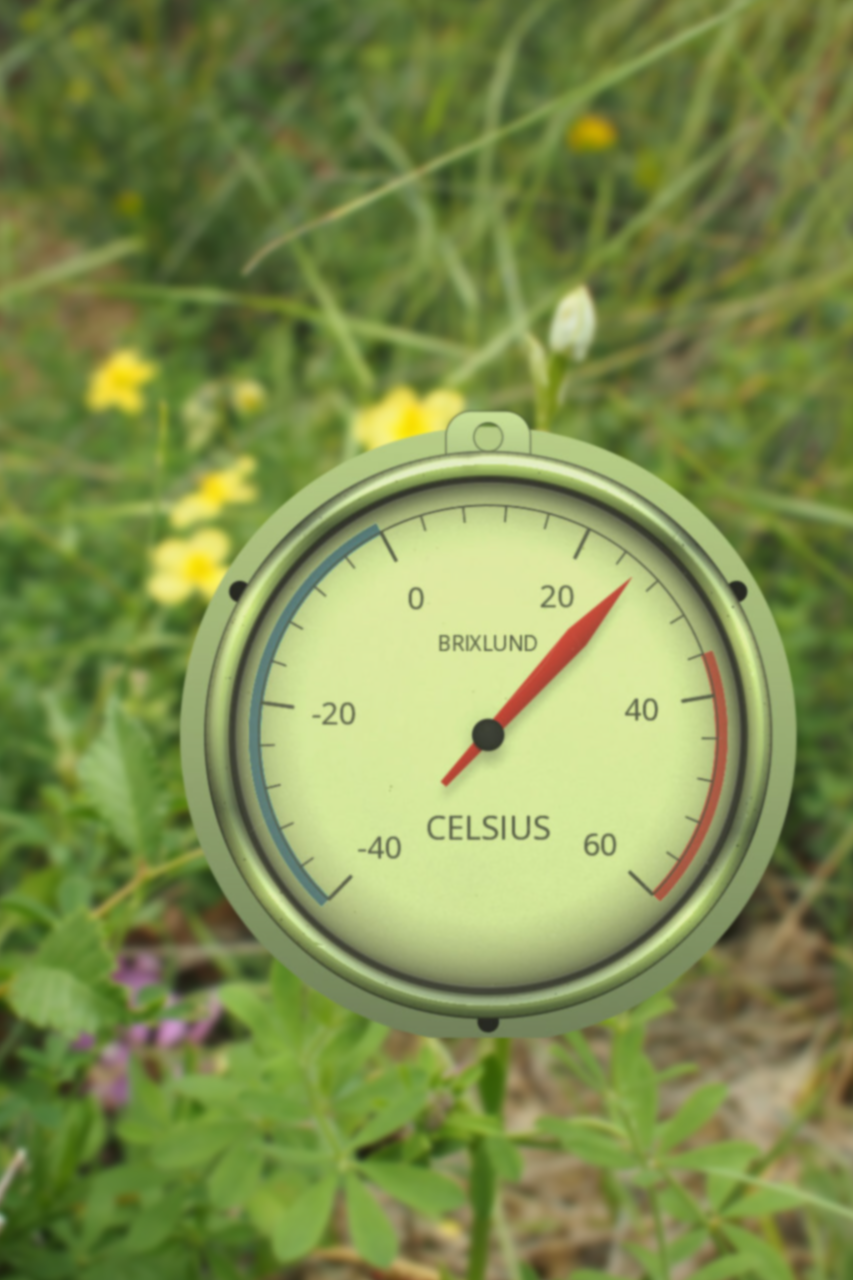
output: 26 °C
